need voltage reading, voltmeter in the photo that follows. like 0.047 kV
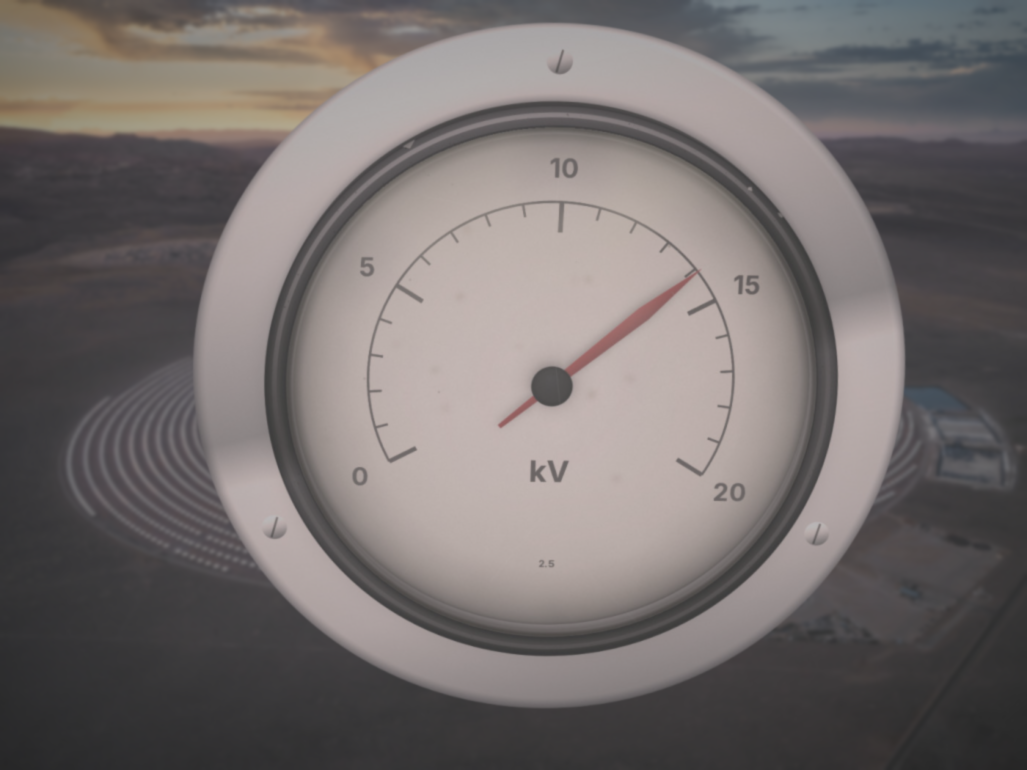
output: 14 kV
